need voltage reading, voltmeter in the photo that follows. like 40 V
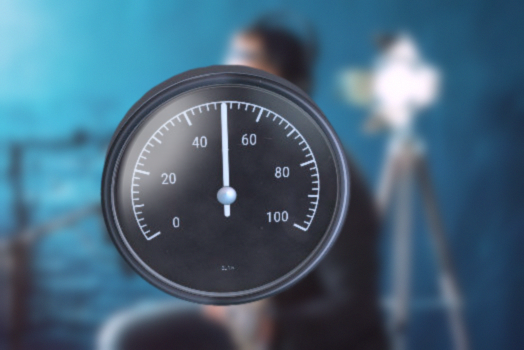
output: 50 V
